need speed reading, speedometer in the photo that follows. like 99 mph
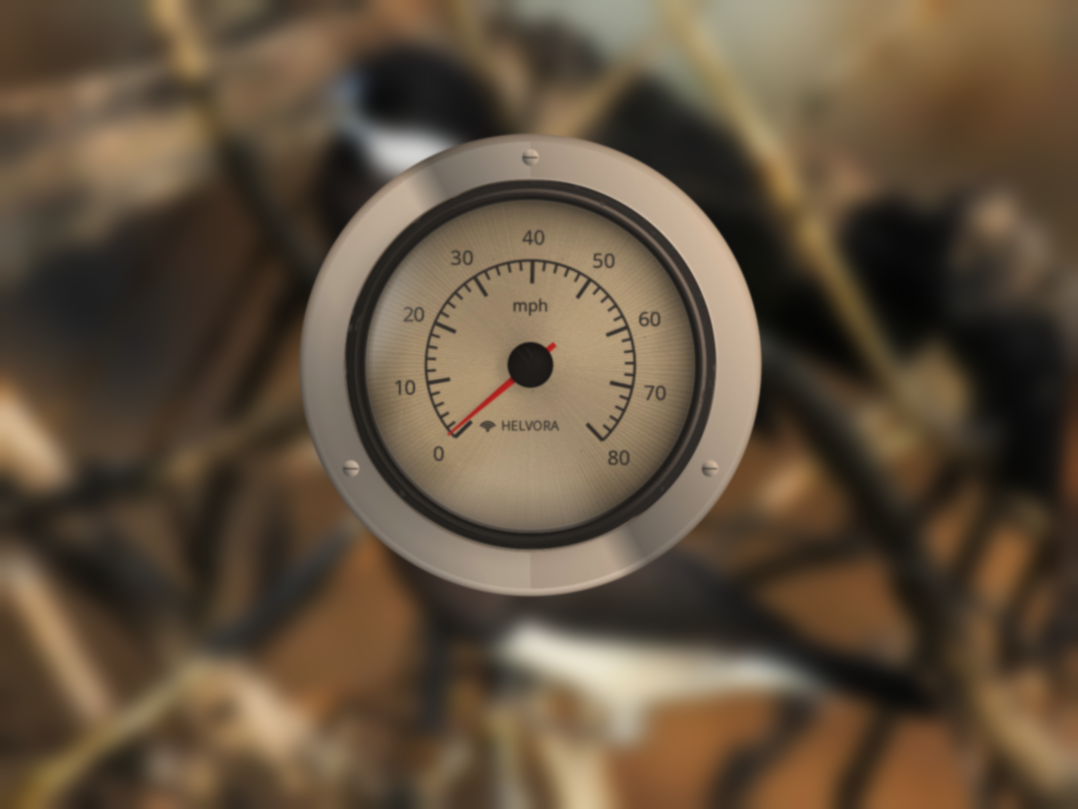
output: 1 mph
